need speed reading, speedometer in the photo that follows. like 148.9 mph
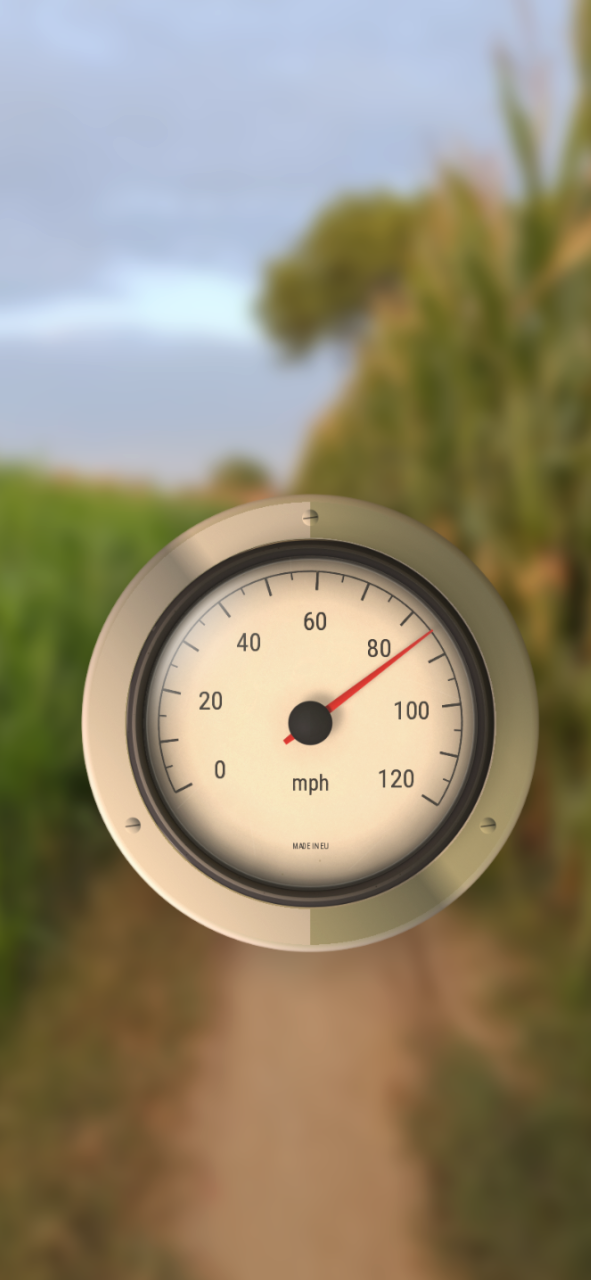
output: 85 mph
